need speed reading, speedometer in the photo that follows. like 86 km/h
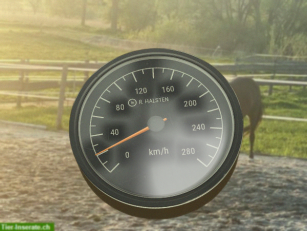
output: 20 km/h
